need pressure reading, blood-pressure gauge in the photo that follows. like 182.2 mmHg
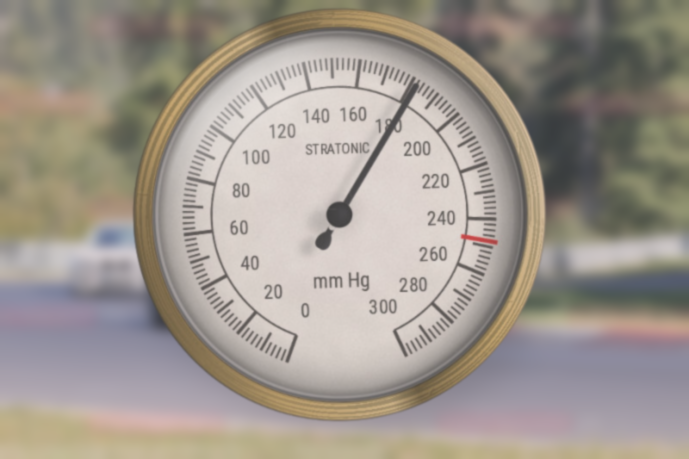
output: 182 mmHg
